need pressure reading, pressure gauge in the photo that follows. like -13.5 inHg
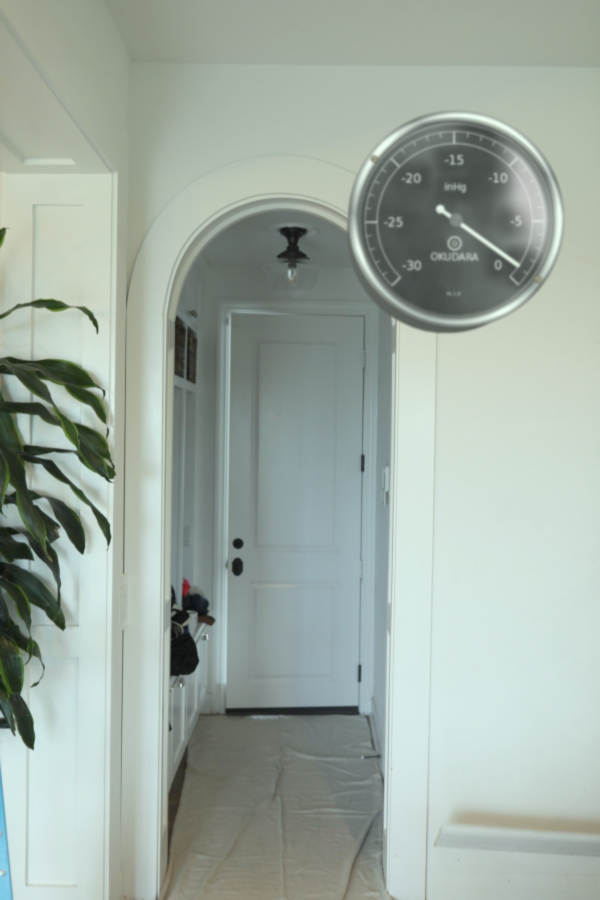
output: -1 inHg
